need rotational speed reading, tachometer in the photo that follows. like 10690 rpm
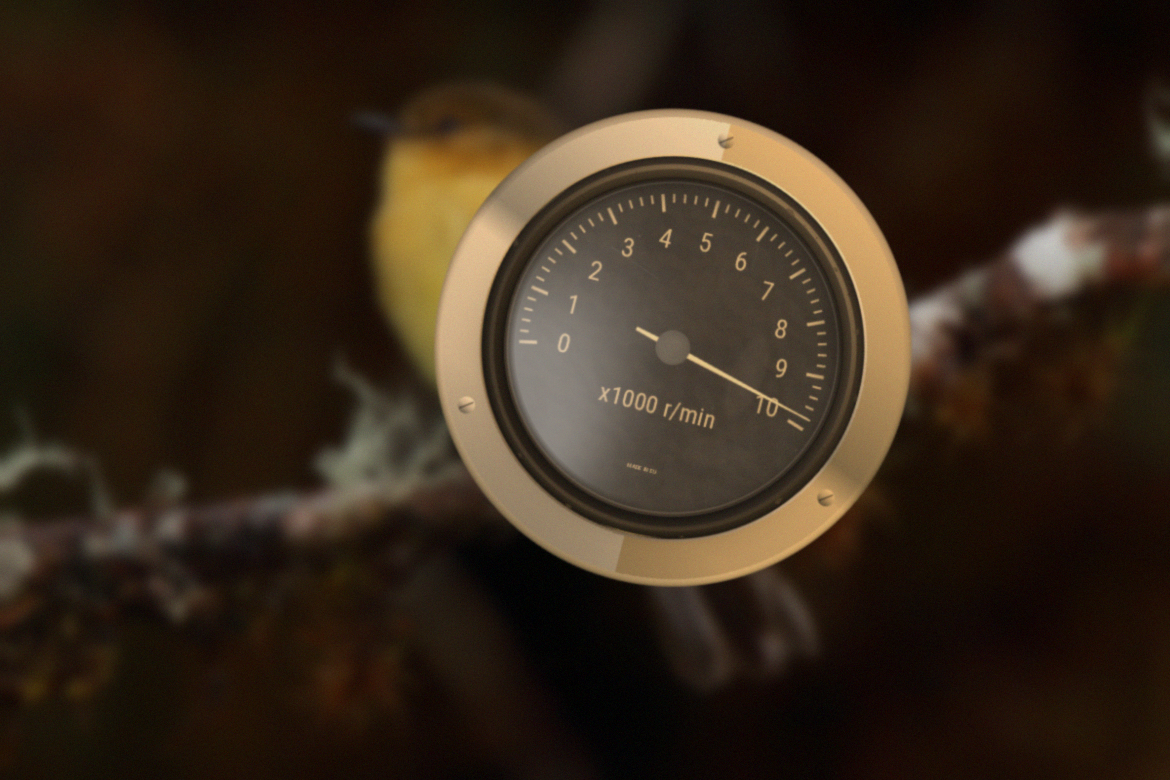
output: 9800 rpm
